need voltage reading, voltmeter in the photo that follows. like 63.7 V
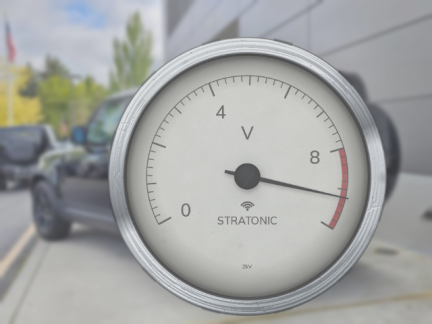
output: 9.2 V
